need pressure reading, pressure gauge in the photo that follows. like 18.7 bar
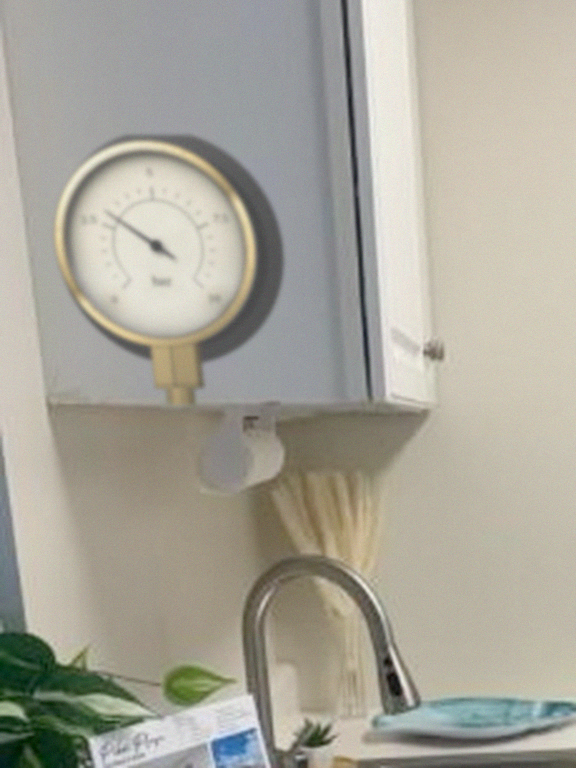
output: 3 bar
